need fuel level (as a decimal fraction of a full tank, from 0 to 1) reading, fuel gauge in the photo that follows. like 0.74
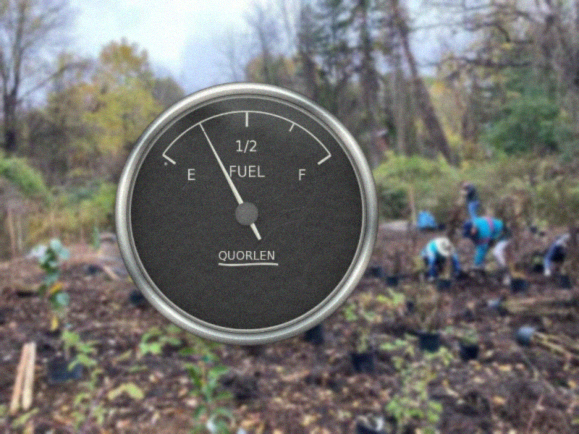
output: 0.25
